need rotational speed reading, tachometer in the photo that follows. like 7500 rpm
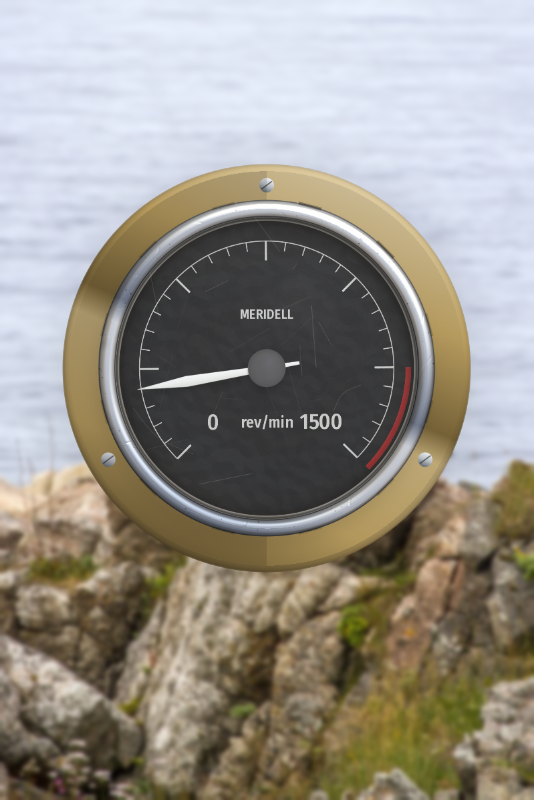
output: 200 rpm
